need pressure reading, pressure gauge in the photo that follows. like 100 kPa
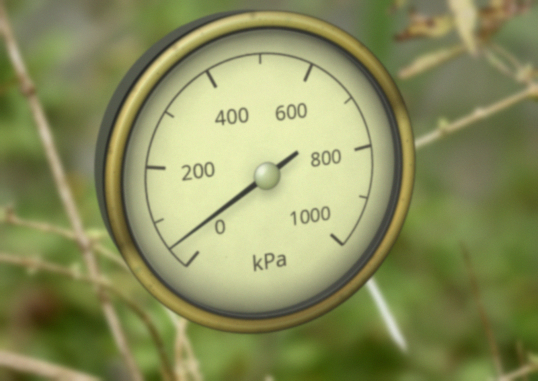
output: 50 kPa
